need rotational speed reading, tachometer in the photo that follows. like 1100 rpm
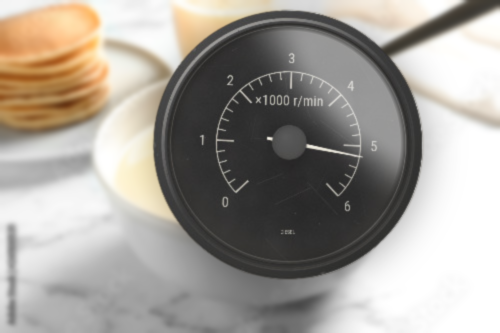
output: 5200 rpm
